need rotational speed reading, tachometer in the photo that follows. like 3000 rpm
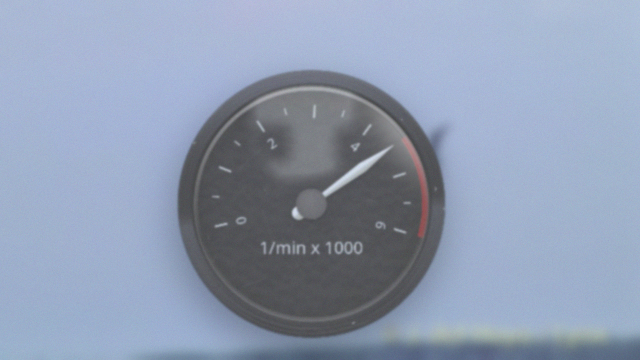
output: 4500 rpm
